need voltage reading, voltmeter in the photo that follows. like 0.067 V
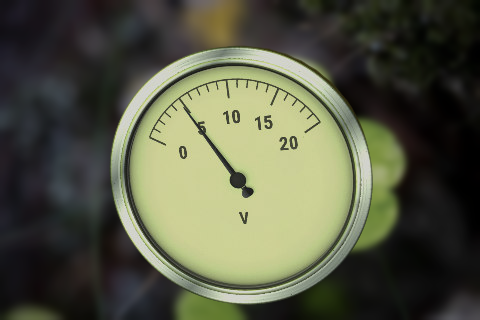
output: 5 V
